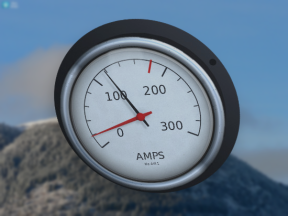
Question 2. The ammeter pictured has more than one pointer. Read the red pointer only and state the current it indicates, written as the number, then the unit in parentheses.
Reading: 20 (A)
